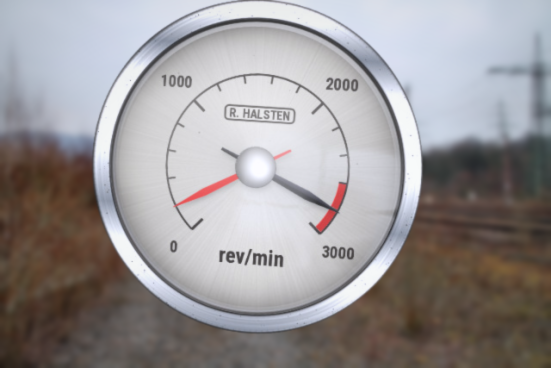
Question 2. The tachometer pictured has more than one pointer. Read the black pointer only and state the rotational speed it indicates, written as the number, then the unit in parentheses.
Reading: 2800 (rpm)
